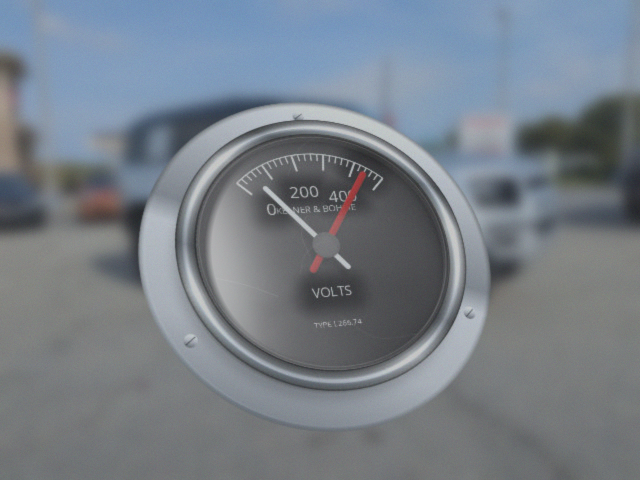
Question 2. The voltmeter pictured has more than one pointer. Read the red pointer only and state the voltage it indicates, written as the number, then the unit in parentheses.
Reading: 440 (V)
